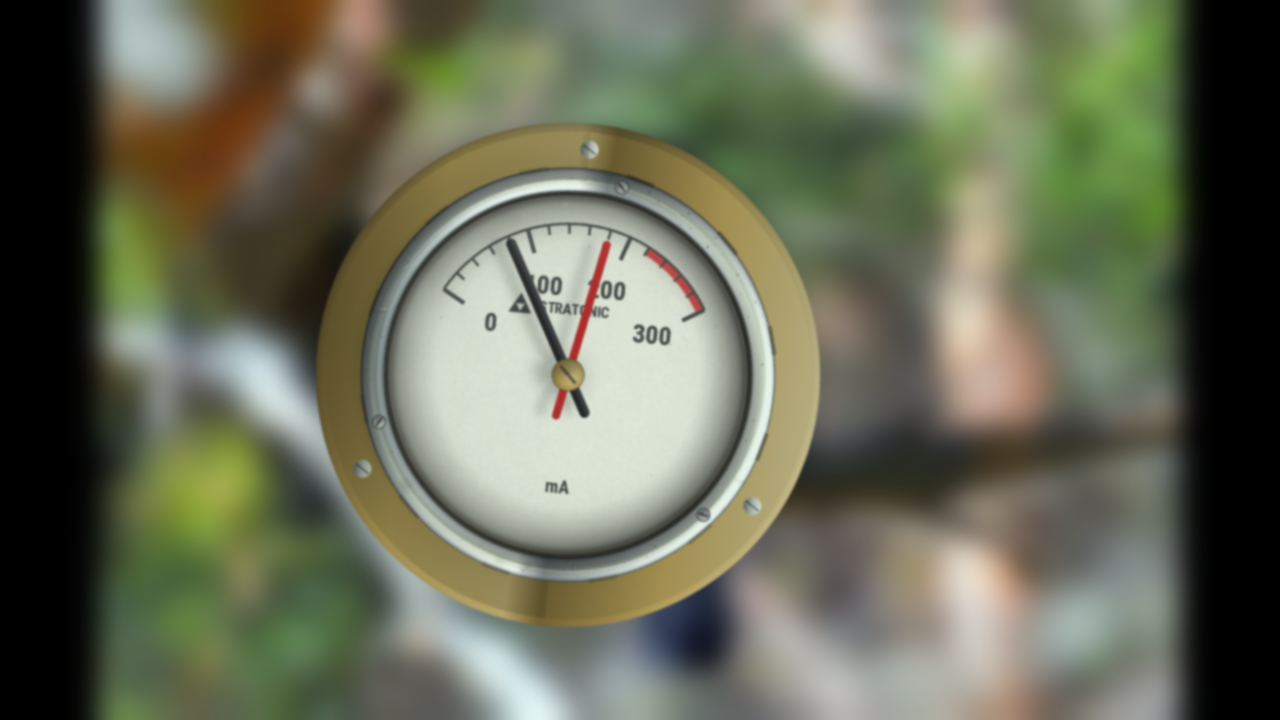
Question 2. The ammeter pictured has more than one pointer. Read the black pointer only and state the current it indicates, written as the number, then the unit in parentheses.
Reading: 80 (mA)
